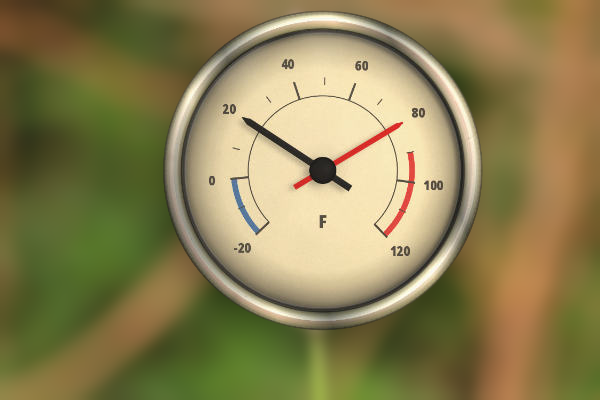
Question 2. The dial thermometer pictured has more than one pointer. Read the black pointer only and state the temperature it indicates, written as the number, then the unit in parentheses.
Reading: 20 (°F)
